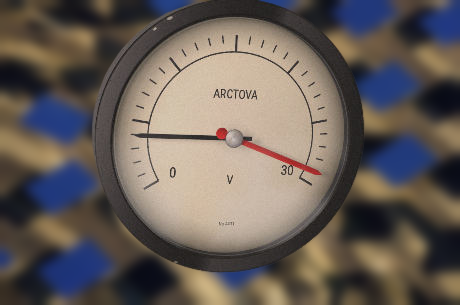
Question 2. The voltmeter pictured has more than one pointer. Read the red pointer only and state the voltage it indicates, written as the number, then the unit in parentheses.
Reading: 29 (V)
